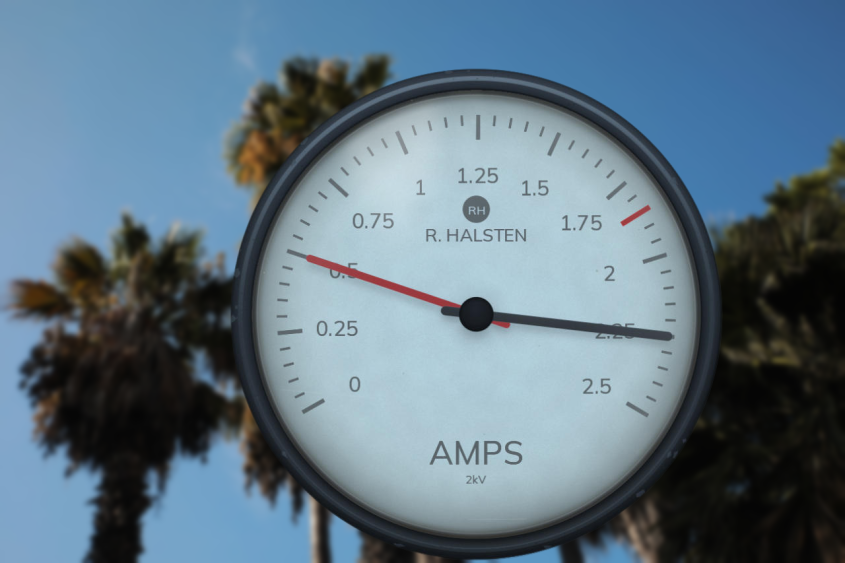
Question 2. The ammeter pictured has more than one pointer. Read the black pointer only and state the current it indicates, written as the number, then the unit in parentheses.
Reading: 2.25 (A)
